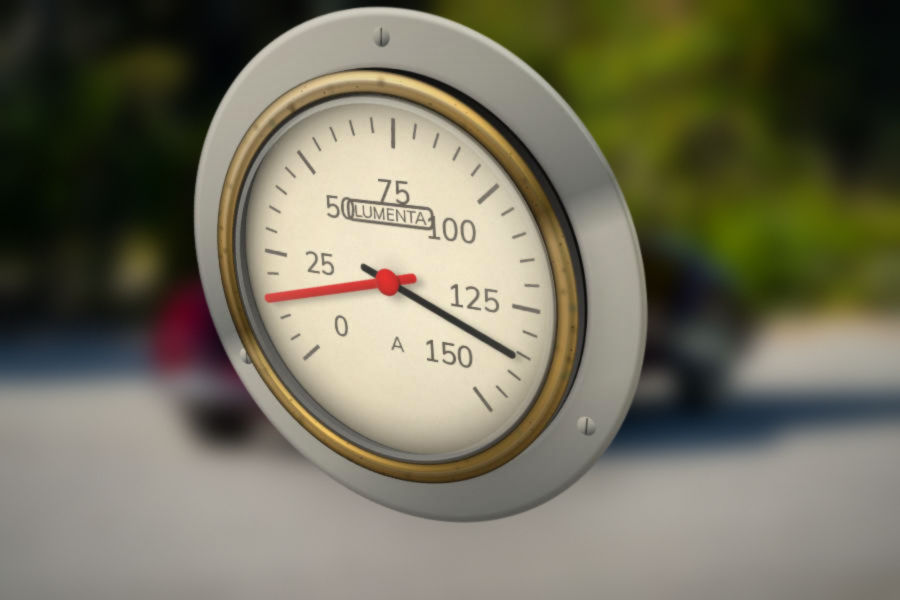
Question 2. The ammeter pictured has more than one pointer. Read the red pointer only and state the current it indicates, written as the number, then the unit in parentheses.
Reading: 15 (A)
